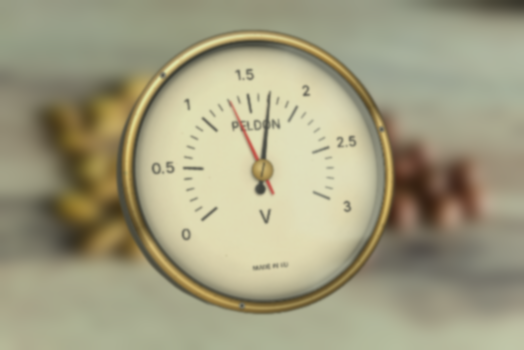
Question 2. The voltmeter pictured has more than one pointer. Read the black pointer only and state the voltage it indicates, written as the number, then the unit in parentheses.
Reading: 1.7 (V)
